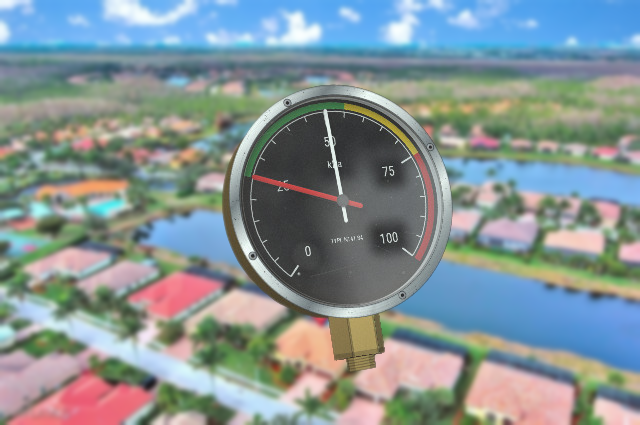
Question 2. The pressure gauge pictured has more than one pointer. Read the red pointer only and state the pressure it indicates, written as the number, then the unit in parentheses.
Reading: 25 (kPa)
